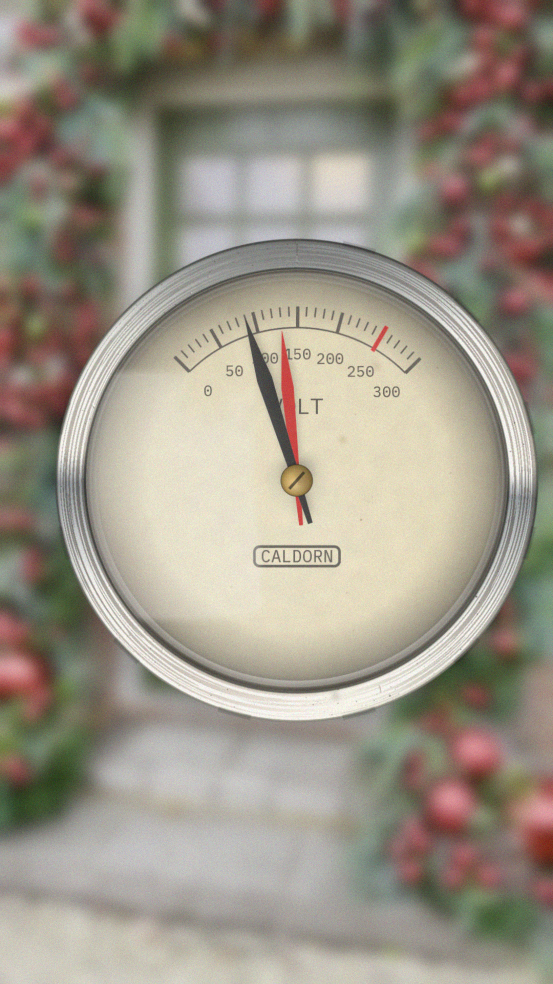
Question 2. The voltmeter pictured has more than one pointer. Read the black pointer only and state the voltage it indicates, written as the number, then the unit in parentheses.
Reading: 90 (V)
